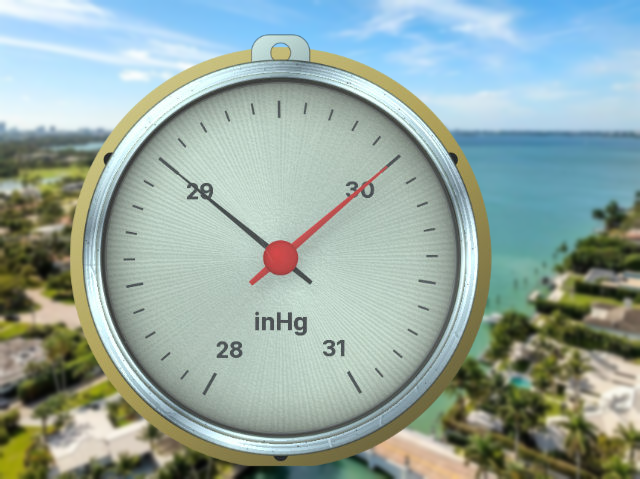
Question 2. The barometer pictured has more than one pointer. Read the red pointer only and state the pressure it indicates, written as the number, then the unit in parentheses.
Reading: 30 (inHg)
